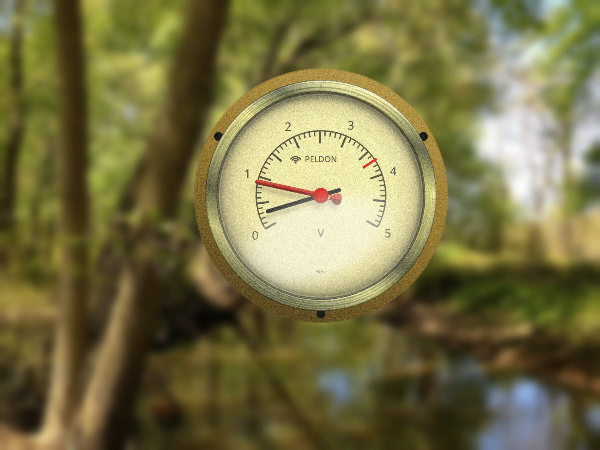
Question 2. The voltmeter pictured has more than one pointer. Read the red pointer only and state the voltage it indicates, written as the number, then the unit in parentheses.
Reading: 0.9 (V)
